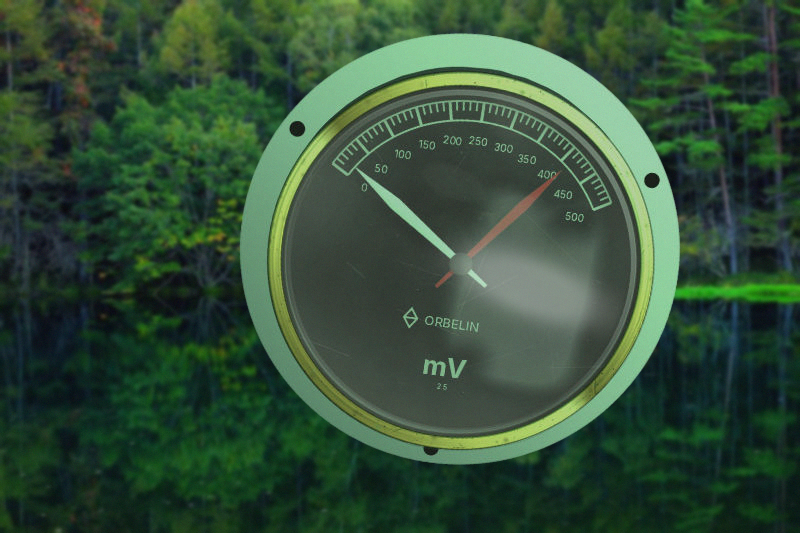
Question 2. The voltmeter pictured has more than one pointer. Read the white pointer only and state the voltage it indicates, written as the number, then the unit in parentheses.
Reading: 20 (mV)
